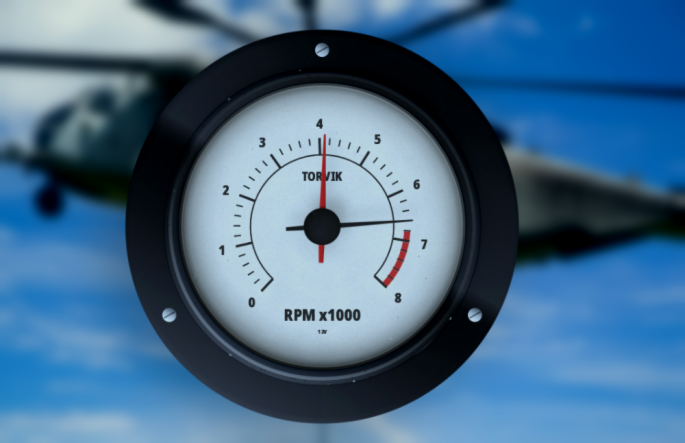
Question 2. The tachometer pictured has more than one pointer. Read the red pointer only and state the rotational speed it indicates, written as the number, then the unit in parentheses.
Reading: 4100 (rpm)
